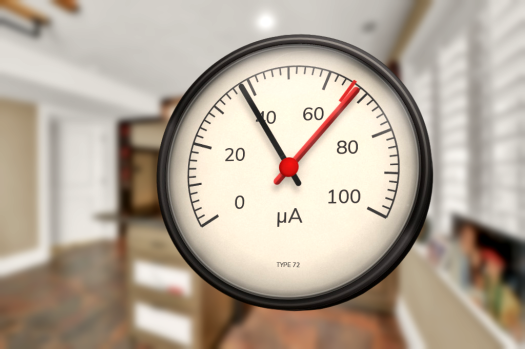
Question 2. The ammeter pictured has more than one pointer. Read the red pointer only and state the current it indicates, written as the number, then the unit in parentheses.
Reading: 68 (µA)
